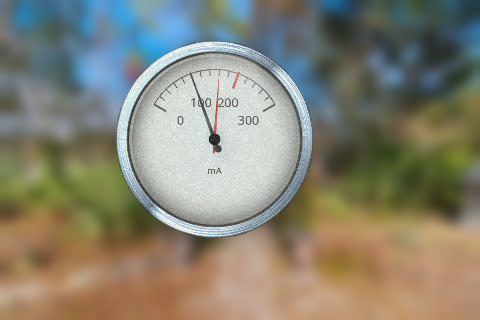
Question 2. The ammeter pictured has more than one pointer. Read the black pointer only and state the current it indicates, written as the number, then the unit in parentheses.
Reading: 100 (mA)
